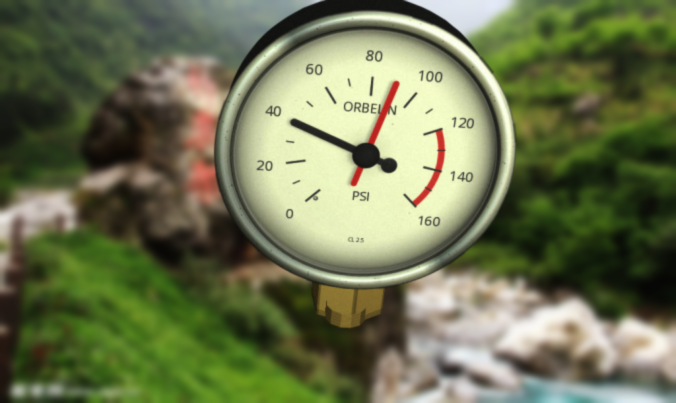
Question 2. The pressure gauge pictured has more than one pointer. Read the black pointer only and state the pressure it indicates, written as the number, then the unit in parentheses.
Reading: 40 (psi)
